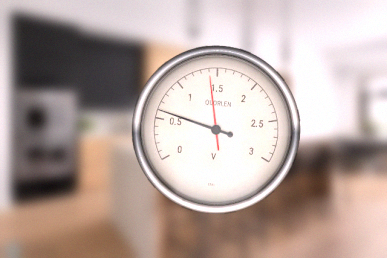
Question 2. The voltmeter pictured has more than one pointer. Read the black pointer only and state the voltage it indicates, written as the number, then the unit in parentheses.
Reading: 0.6 (V)
